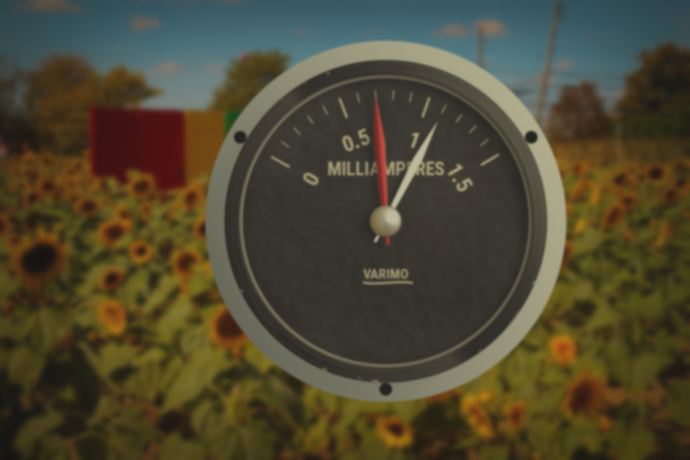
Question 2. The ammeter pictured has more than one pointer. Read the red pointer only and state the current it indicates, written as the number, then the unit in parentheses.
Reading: 0.7 (mA)
